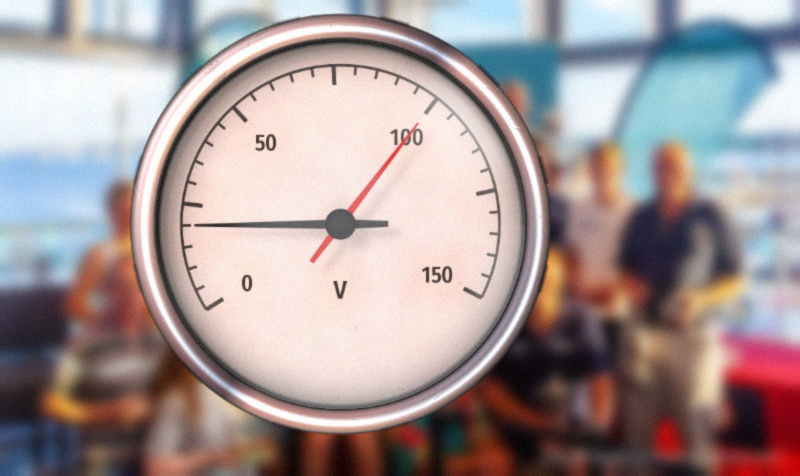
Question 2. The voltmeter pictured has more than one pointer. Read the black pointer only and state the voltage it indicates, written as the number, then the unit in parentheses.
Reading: 20 (V)
